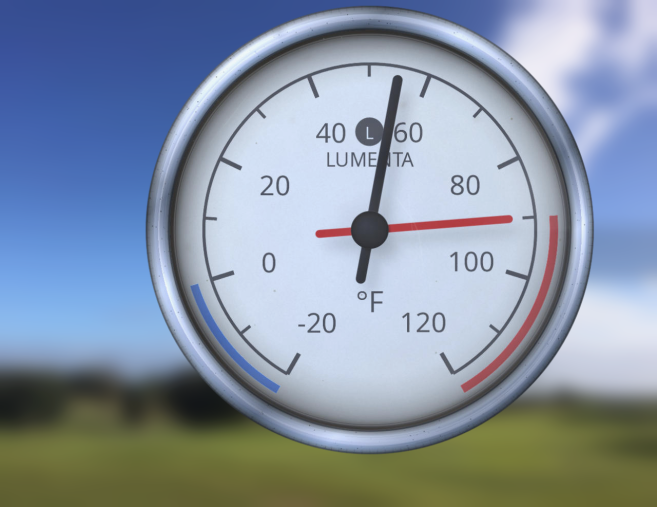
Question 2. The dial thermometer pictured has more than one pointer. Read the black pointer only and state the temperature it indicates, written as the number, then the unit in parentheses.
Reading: 55 (°F)
